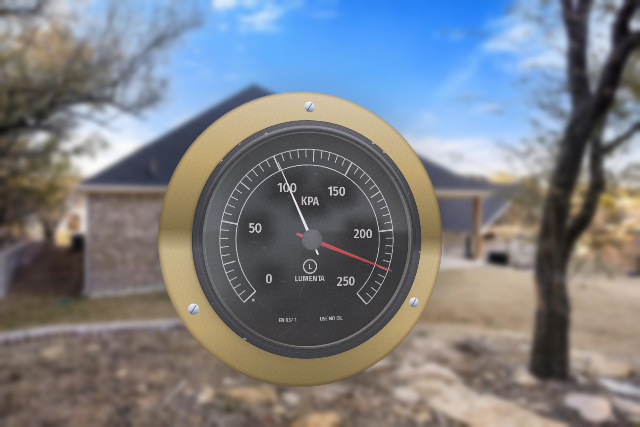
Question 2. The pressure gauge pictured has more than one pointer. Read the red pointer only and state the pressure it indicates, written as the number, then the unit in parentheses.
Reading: 225 (kPa)
